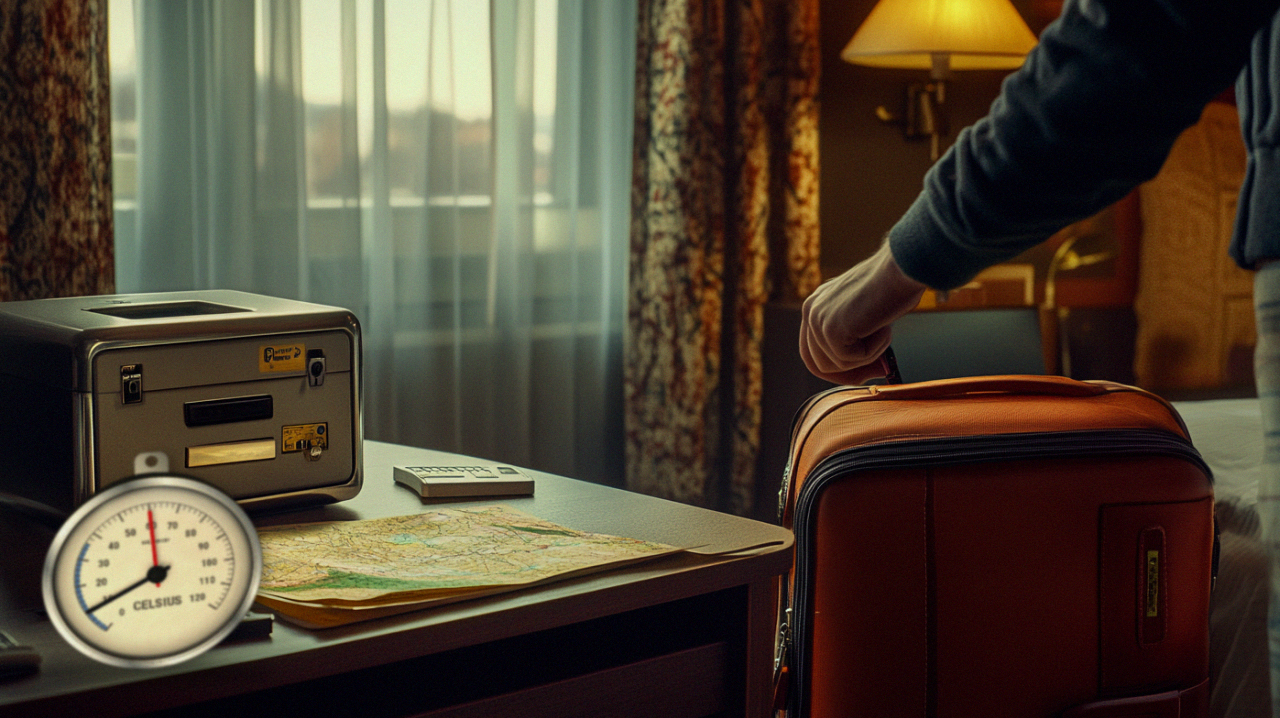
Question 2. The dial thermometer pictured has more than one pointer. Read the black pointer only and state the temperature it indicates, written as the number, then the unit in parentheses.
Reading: 10 (°C)
